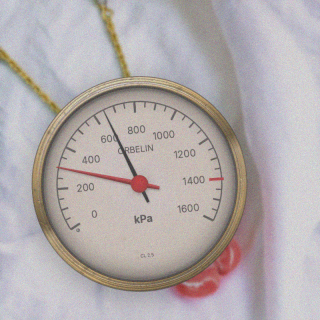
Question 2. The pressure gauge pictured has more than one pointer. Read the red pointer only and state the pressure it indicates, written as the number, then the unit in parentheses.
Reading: 300 (kPa)
